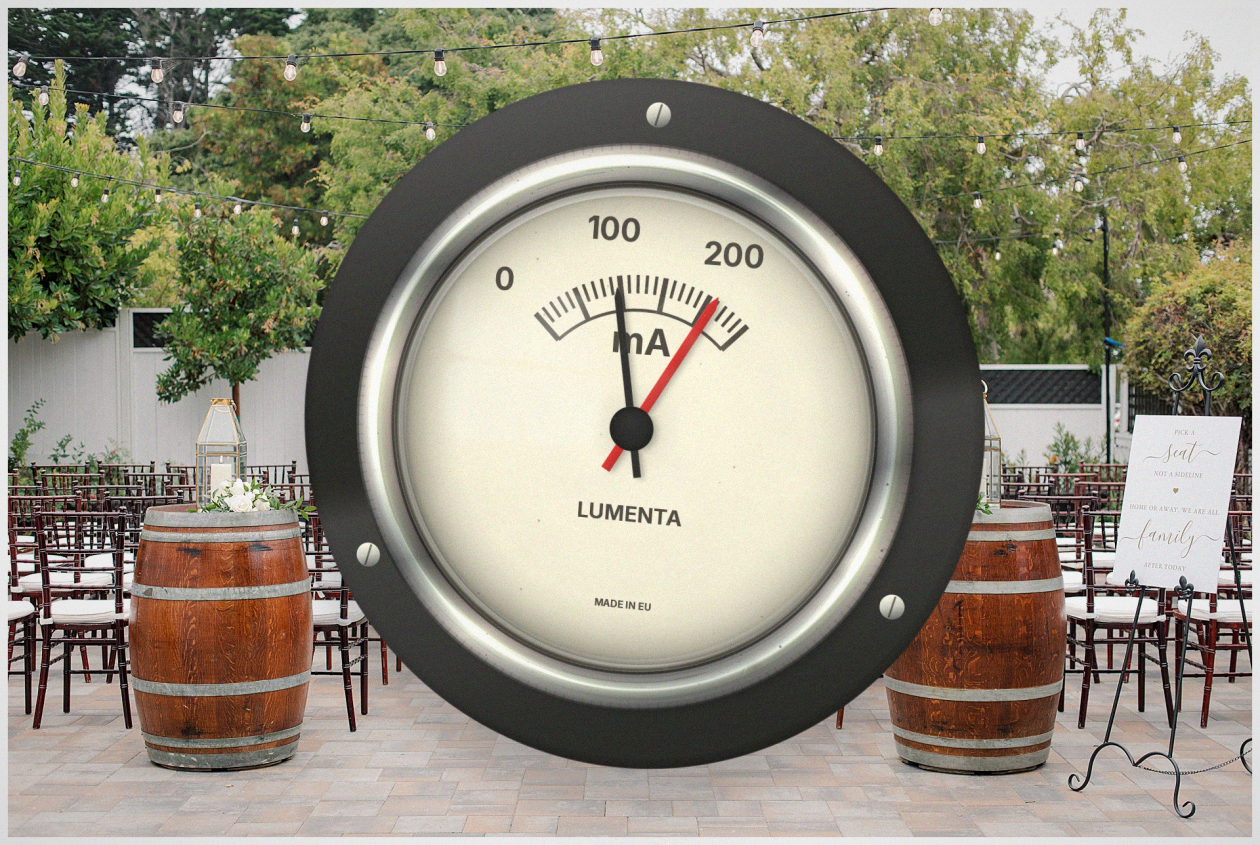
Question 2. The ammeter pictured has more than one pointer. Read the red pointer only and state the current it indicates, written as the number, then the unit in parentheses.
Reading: 210 (mA)
